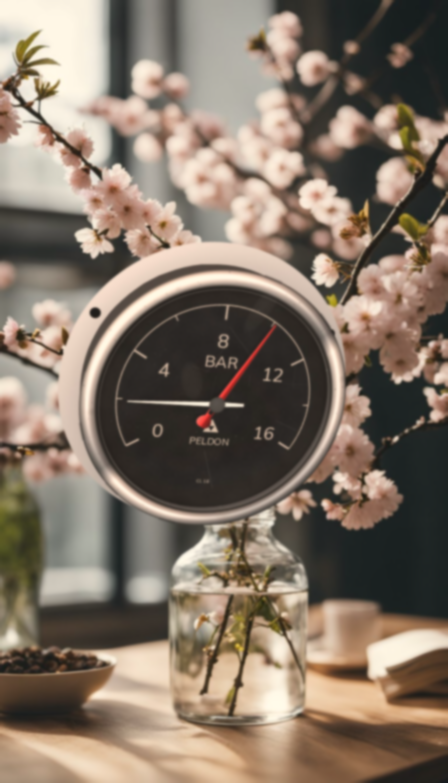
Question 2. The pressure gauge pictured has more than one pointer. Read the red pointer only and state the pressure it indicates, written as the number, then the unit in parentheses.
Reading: 10 (bar)
